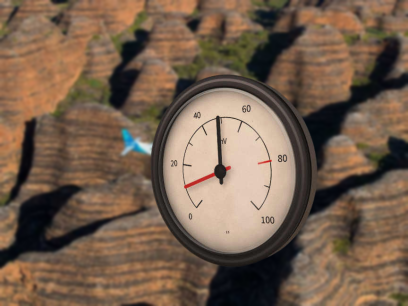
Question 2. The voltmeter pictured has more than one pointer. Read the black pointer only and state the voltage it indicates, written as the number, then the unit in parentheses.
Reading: 50 (mV)
